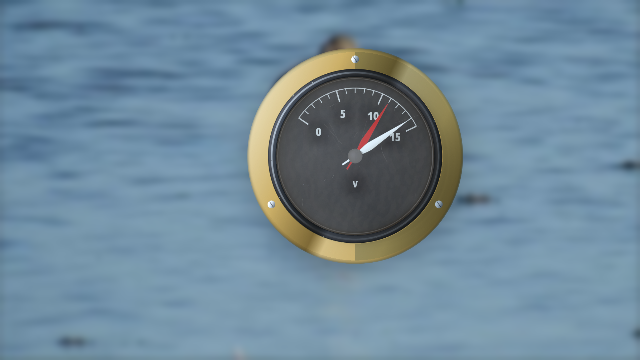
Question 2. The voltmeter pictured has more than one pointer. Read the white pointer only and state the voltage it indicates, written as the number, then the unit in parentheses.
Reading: 14 (V)
